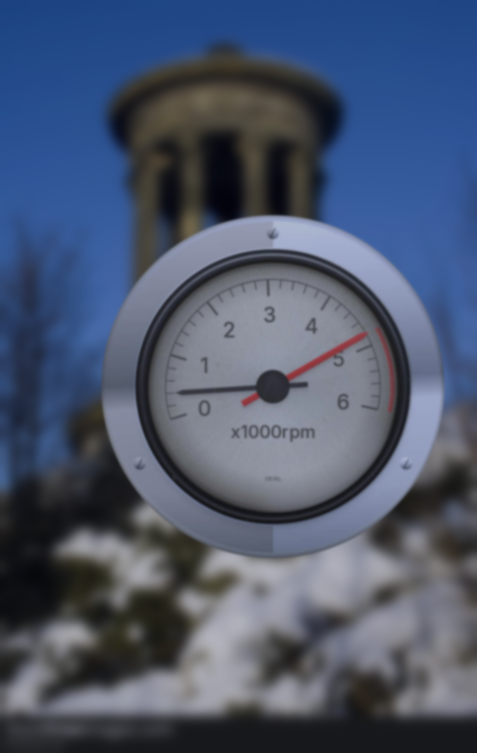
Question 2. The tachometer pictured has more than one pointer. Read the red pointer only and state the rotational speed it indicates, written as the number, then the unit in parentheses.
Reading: 4800 (rpm)
